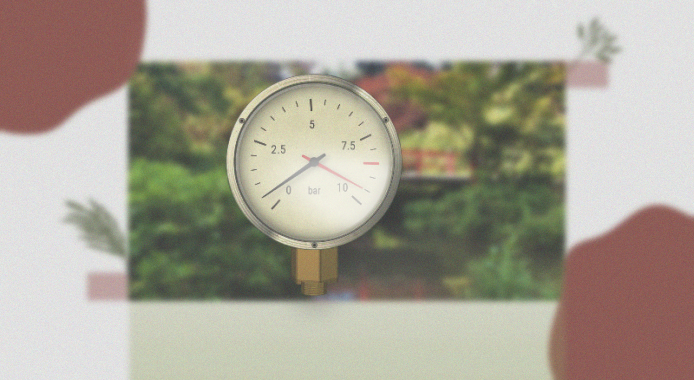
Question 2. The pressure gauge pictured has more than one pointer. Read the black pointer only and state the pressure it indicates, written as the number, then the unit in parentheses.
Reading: 0.5 (bar)
